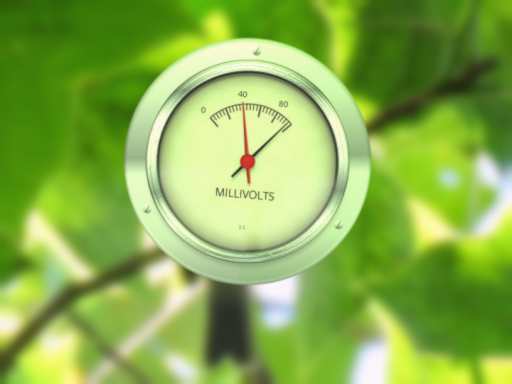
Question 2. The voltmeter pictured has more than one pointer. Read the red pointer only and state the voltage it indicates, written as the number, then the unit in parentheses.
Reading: 40 (mV)
